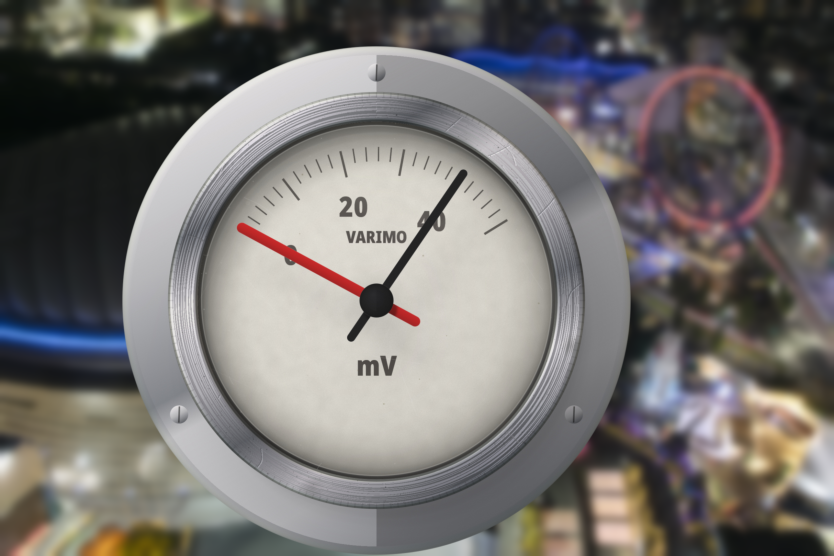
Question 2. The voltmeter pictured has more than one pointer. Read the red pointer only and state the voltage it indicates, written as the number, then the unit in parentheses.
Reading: 0 (mV)
